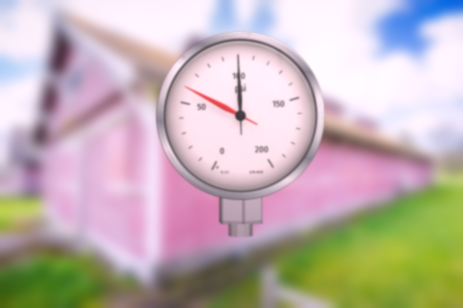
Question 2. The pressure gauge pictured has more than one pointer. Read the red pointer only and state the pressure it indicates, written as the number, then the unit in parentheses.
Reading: 60 (psi)
